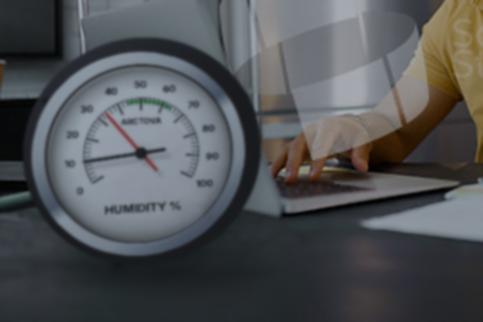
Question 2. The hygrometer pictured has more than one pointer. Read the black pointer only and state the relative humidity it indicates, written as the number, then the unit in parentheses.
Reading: 10 (%)
